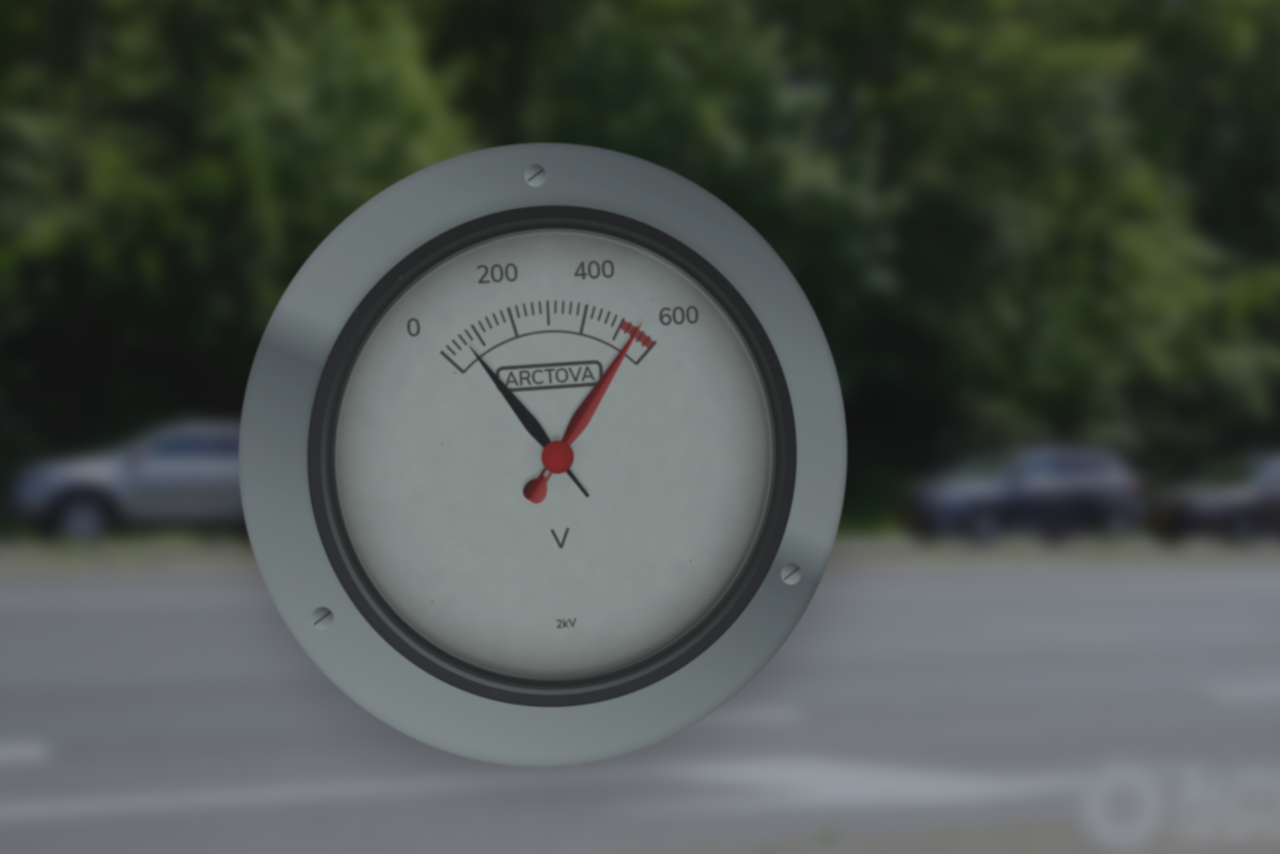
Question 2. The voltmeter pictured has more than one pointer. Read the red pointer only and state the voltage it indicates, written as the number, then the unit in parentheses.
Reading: 540 (V)
